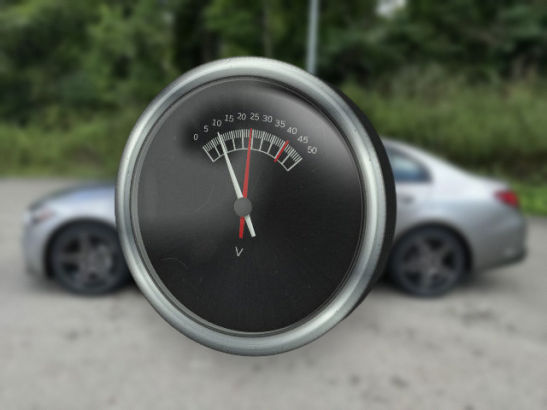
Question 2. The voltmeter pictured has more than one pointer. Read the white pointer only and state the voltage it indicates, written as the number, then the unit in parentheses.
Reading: 10 (V)
